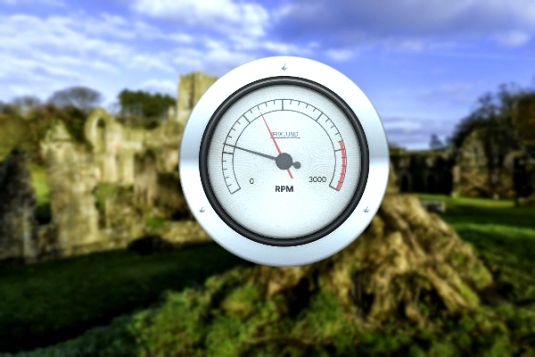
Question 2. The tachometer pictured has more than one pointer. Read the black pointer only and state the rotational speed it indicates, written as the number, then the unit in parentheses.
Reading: 600 (rpm)
